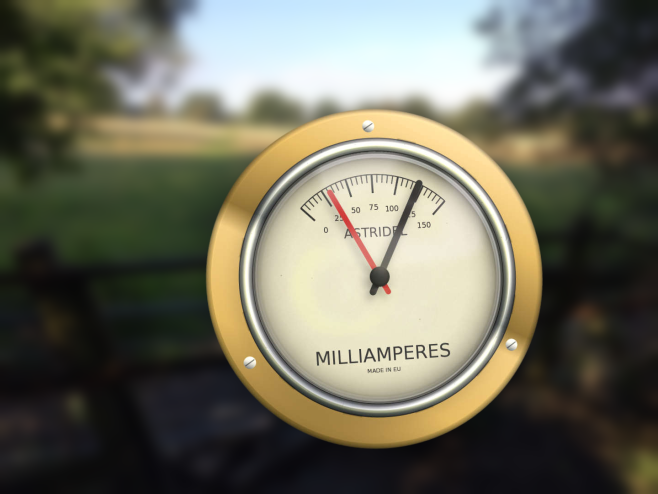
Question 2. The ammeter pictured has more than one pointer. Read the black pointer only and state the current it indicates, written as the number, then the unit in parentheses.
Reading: 120 (mA)
